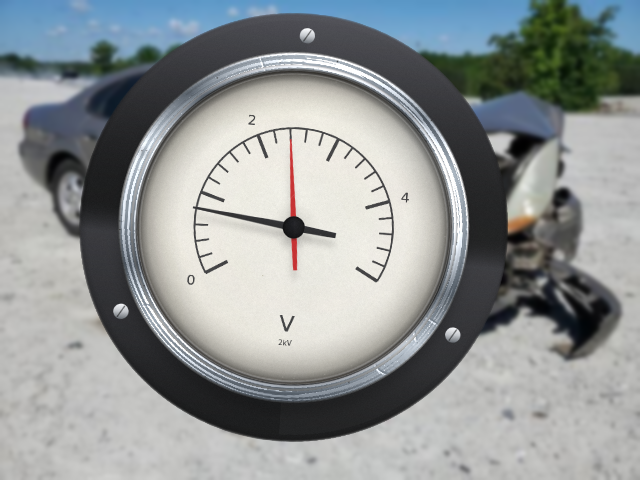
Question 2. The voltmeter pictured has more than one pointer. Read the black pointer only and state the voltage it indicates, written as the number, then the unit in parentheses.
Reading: 0.8 (V)
